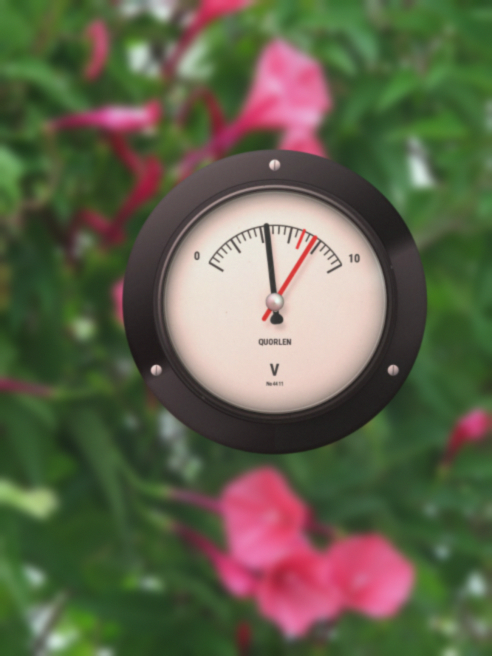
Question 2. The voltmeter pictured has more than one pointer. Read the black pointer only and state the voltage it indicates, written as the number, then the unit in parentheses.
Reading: 4.4 (V)
